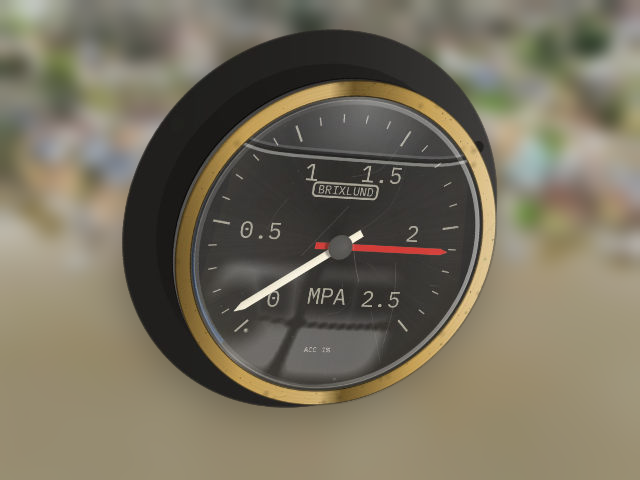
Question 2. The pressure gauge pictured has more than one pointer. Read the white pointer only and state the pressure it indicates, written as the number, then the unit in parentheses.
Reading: 0.1 (MPa)
